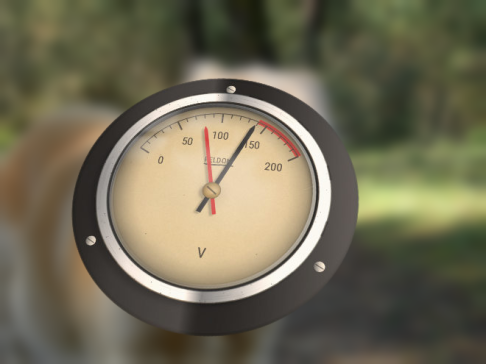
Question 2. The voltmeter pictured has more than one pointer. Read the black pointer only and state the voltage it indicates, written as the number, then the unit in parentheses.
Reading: 140 (V)
